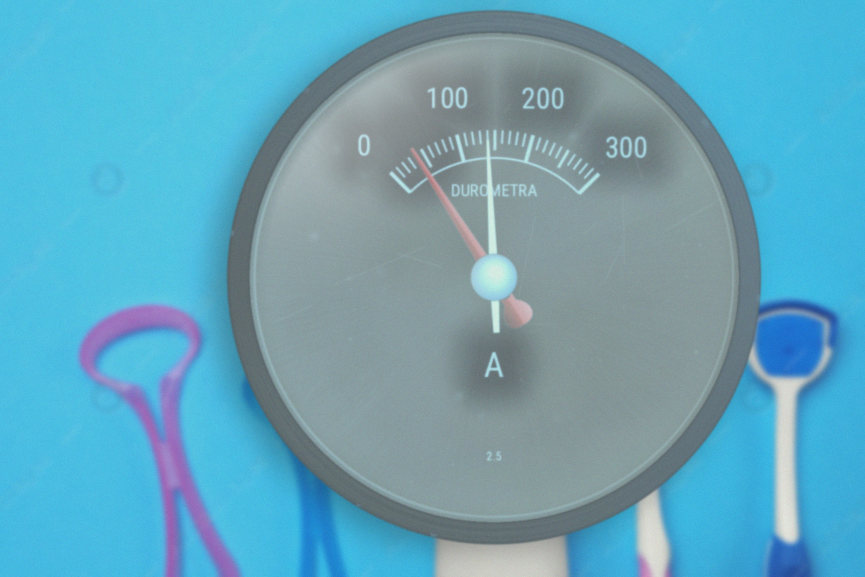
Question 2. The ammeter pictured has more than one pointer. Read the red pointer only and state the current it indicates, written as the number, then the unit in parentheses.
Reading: 40 (A)
